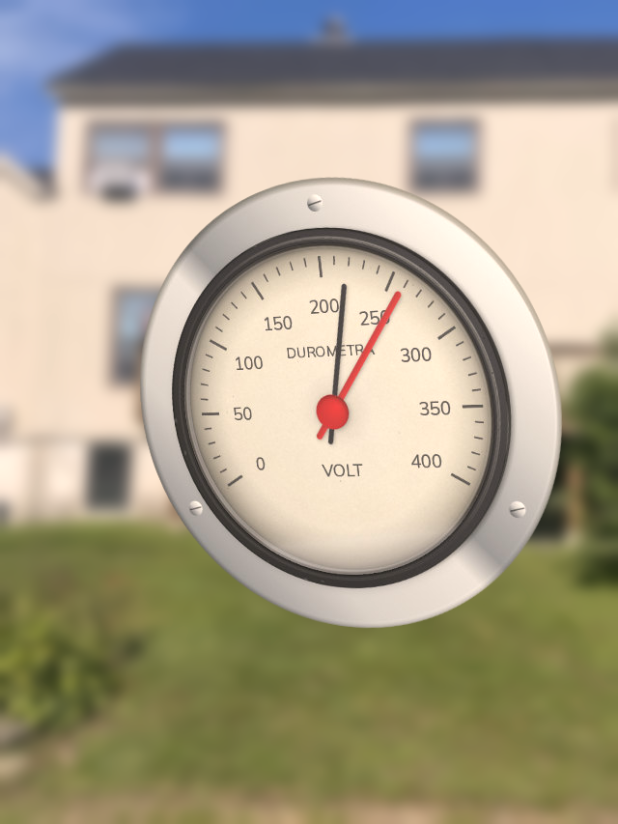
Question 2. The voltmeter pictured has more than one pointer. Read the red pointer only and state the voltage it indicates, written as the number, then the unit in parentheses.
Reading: 260 (V)
